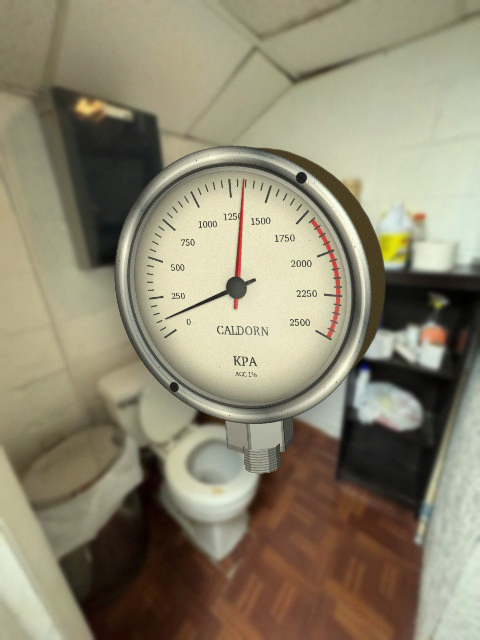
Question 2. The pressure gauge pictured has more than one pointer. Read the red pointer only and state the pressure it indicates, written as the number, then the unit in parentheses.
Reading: 1350 (kPa)
